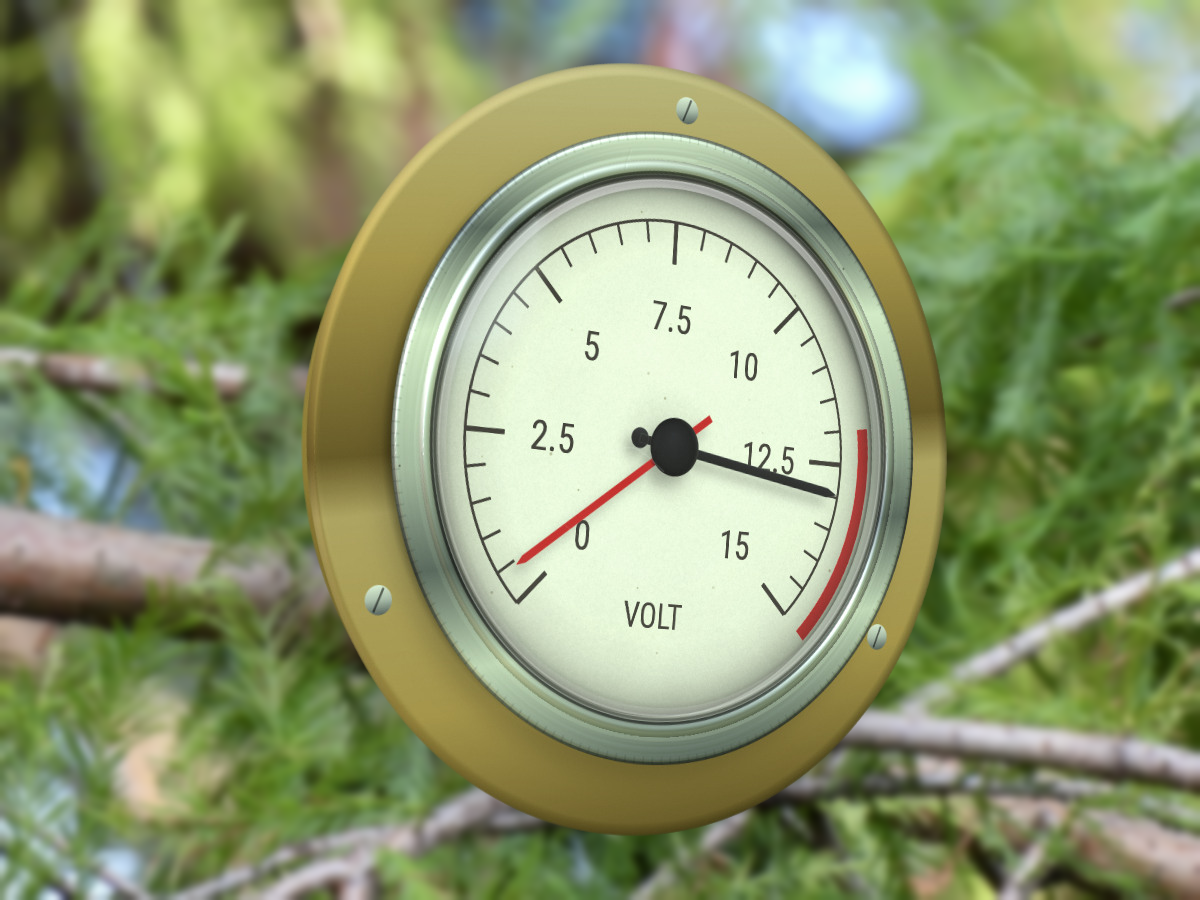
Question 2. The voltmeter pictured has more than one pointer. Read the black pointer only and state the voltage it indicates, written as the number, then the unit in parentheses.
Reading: 13 (V)
